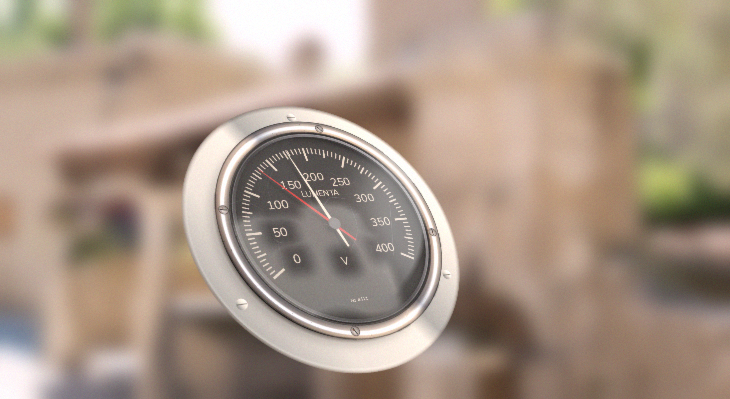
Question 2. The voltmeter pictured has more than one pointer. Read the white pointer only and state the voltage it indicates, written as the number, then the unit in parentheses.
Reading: 175 (V)
